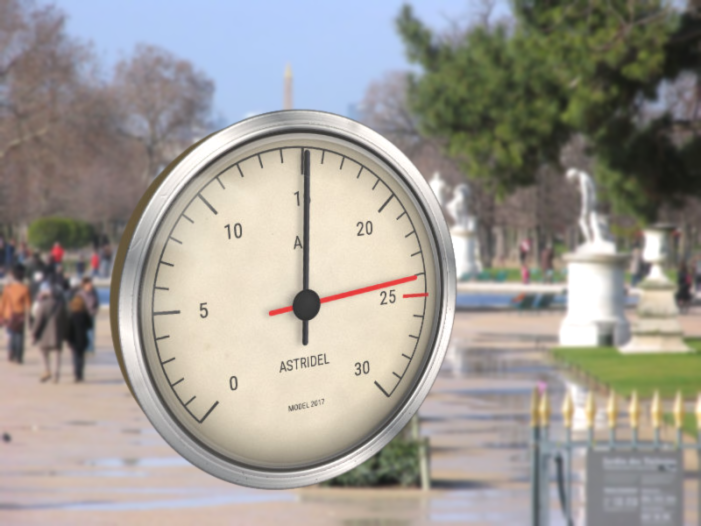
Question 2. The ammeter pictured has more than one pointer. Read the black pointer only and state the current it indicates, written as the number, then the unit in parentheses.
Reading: 15 (A)
